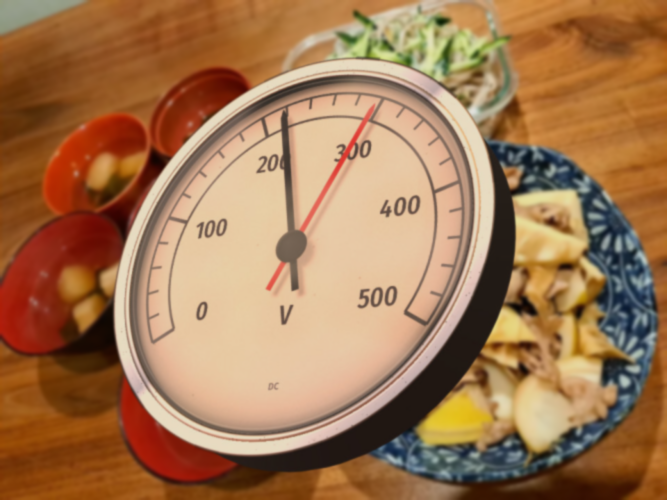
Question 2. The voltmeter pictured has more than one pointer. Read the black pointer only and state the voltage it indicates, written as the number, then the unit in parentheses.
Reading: 220 (V)
